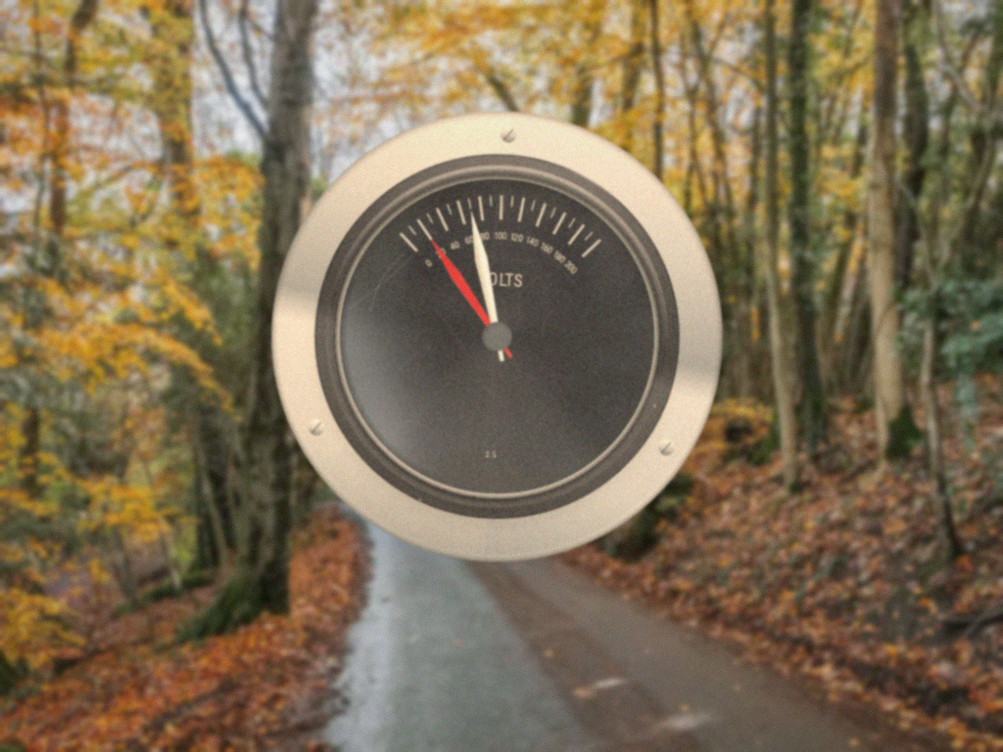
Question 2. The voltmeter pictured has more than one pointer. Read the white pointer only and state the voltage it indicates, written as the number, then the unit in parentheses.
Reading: 70 (V)
